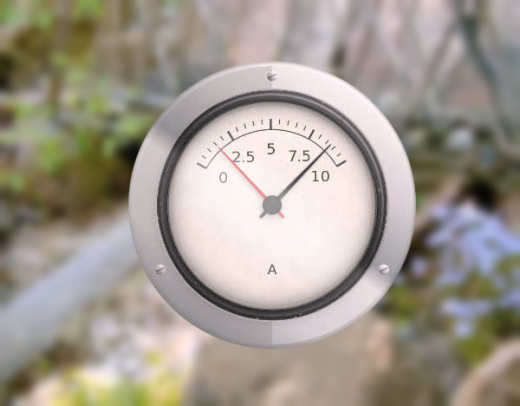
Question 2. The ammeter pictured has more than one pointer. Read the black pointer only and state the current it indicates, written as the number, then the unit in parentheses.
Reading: 8.75 (A)
